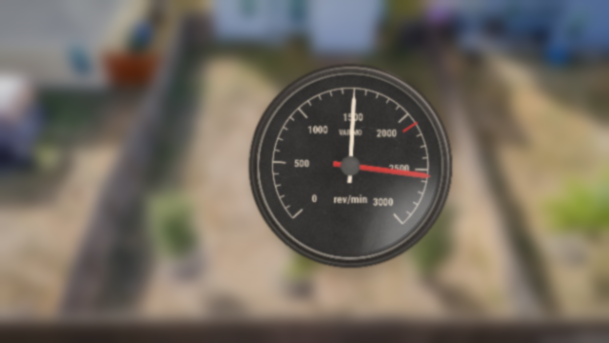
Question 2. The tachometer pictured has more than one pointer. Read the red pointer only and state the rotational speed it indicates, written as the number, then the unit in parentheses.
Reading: 2550 (rpm)
